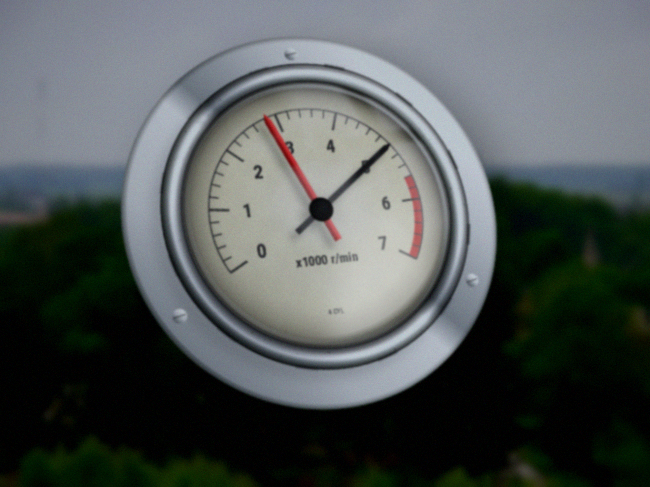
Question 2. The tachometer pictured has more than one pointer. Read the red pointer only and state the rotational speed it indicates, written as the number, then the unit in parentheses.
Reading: 2800 (rpm)
